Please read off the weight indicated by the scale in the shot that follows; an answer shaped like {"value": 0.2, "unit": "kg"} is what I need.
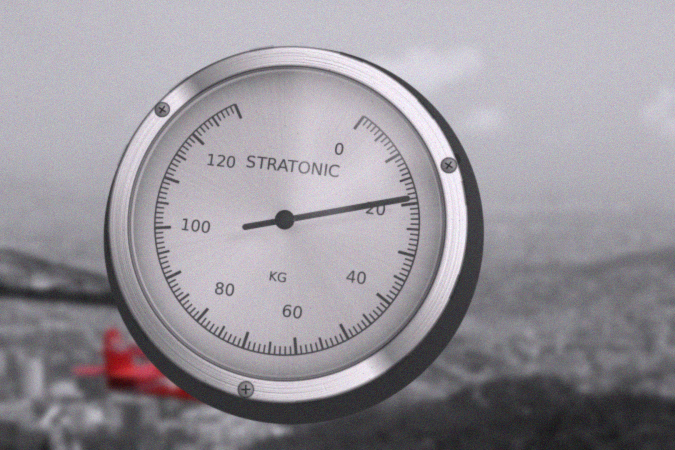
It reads {"value": 19, "unit": "kg"}
